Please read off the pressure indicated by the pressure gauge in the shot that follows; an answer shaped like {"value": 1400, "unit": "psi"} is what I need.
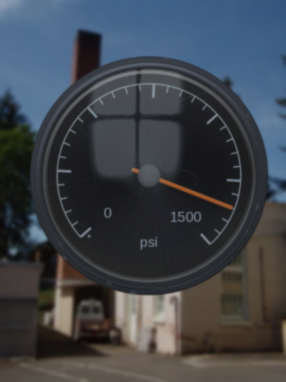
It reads {"value": 1350, "unit": "psi"}
